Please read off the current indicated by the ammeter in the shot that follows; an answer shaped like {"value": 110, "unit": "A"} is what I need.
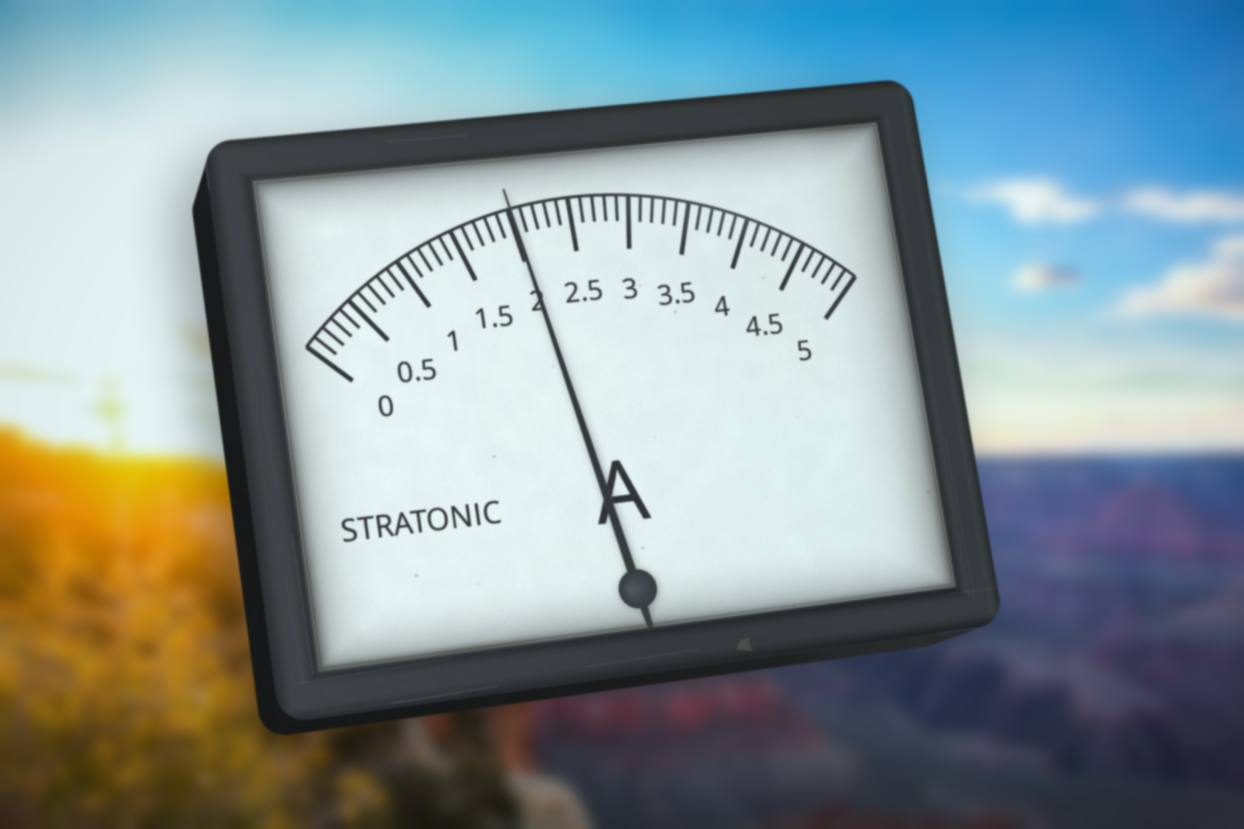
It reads {"value": 2, "unit": "A"}
